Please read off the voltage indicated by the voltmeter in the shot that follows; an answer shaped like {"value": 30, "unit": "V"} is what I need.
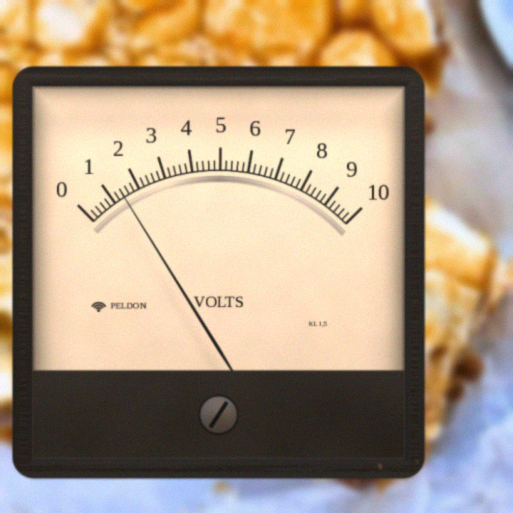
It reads {"value": 1.4, "unit": "V"}
